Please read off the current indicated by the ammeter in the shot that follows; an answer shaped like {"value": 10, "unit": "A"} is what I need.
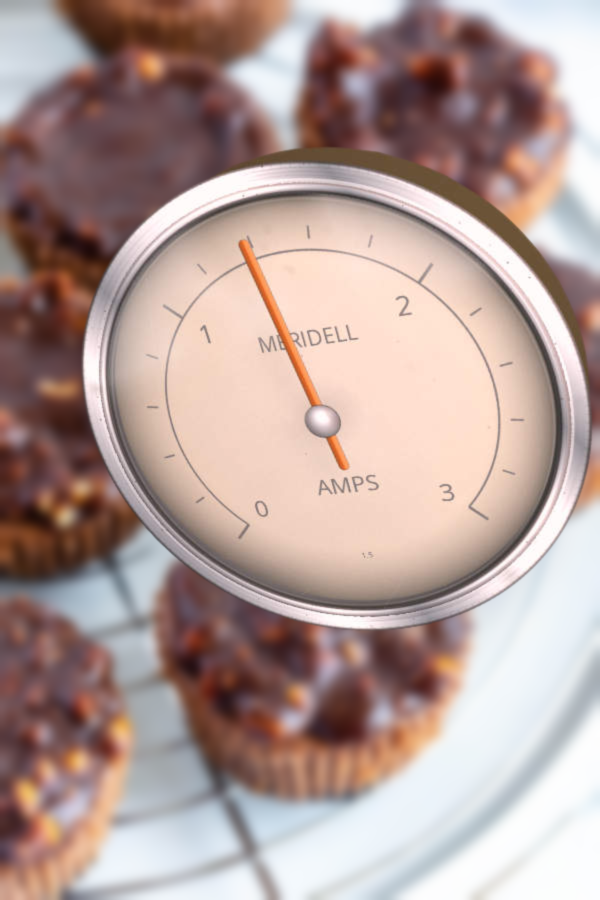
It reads {"value": 1.4, "unit": "A"}
